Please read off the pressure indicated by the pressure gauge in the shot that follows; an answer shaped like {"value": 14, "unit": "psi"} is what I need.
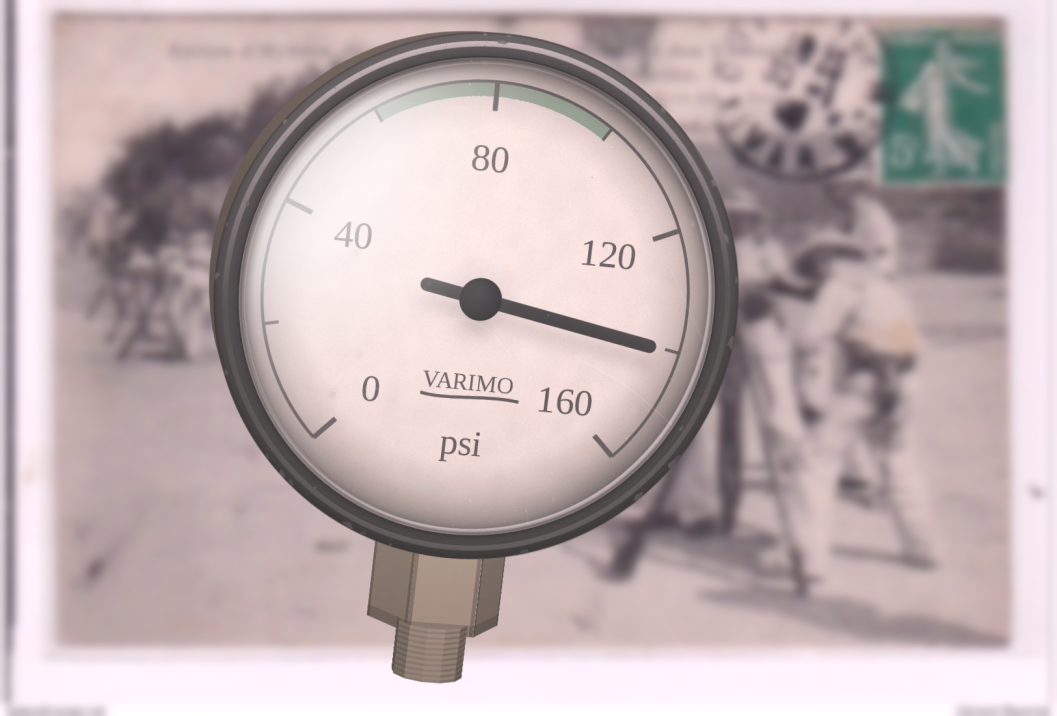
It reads {"value": 140, "unit": "psi"}
